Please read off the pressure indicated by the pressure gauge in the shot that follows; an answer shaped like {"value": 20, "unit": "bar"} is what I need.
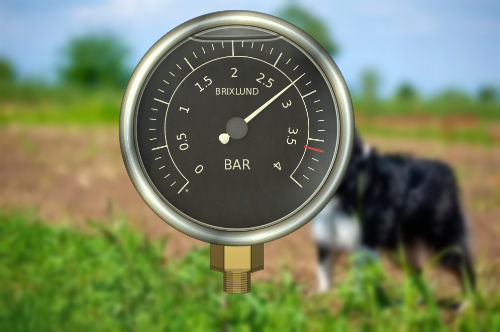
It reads {"value": 2.8, "unit": "bar"}
